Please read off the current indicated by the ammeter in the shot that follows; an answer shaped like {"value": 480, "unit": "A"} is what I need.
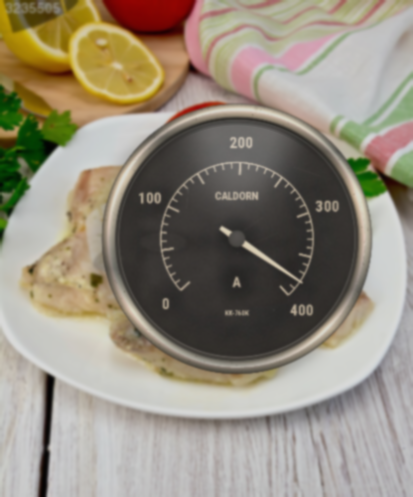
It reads {"value": 380, "unit": "A"}
